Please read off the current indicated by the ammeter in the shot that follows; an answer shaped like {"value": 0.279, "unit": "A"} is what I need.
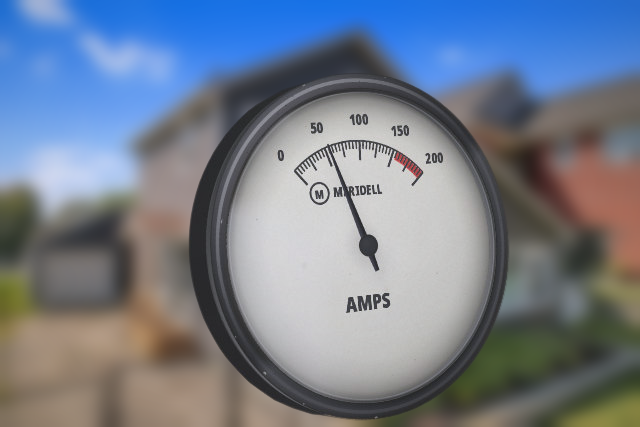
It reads {"value": 50, "unit": "A"}
